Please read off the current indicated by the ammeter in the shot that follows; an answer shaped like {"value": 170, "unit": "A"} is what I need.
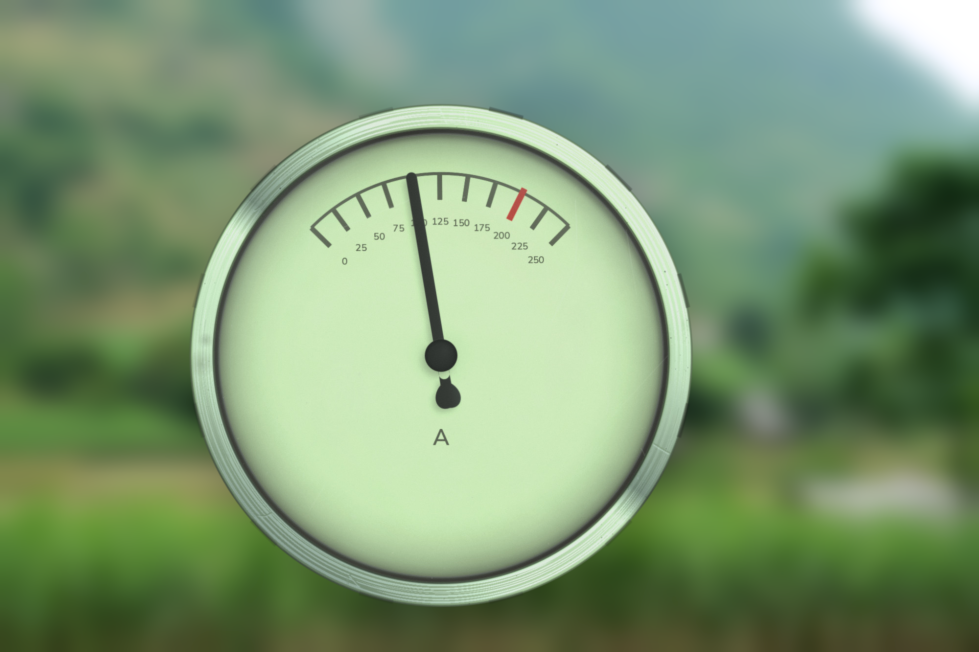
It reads {"value": 100, "unit": "A"}
